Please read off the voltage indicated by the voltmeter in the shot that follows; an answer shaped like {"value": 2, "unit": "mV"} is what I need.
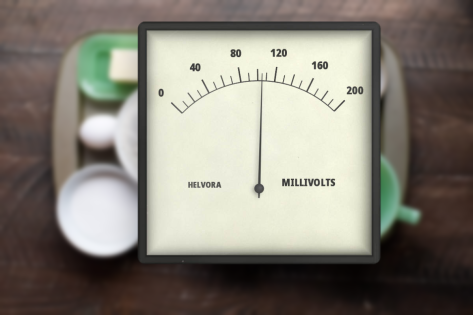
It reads {"value": 105, "unit": "mV"}
